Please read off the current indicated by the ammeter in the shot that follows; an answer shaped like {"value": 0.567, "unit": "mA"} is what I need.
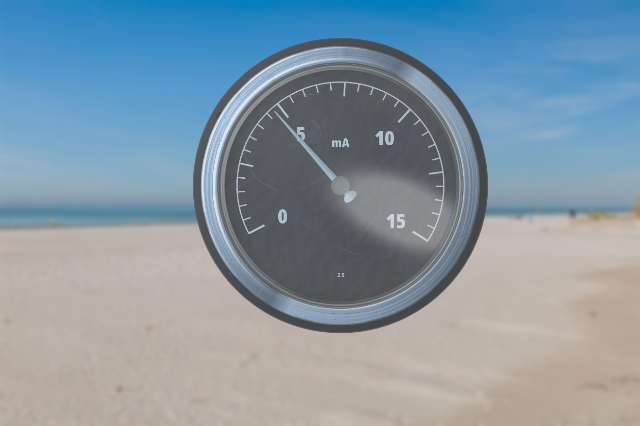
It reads {"value": 4.75, "unit": "mA"}
